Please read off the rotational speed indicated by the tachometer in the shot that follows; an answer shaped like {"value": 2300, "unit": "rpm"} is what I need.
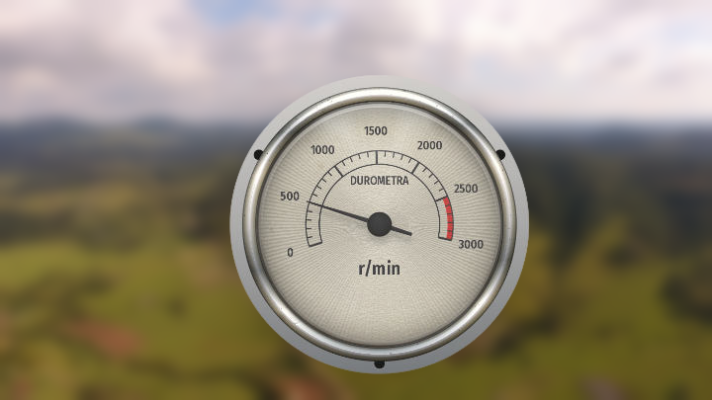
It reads {"value": 500, "unit": "rpm"}
